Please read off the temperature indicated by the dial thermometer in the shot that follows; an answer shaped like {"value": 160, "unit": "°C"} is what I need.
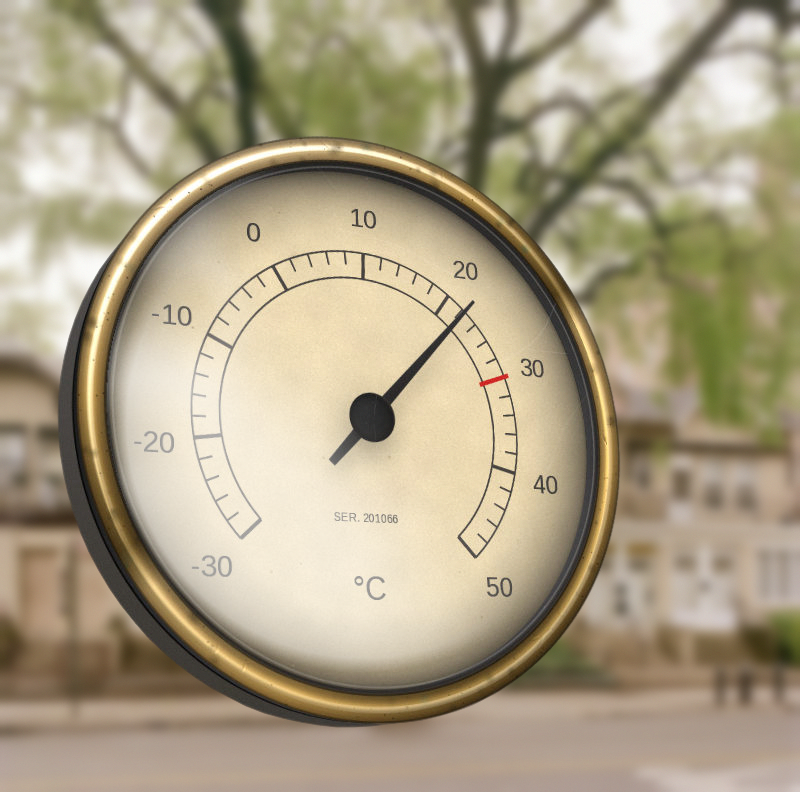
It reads {"value": 22, "unit": "°C"}
